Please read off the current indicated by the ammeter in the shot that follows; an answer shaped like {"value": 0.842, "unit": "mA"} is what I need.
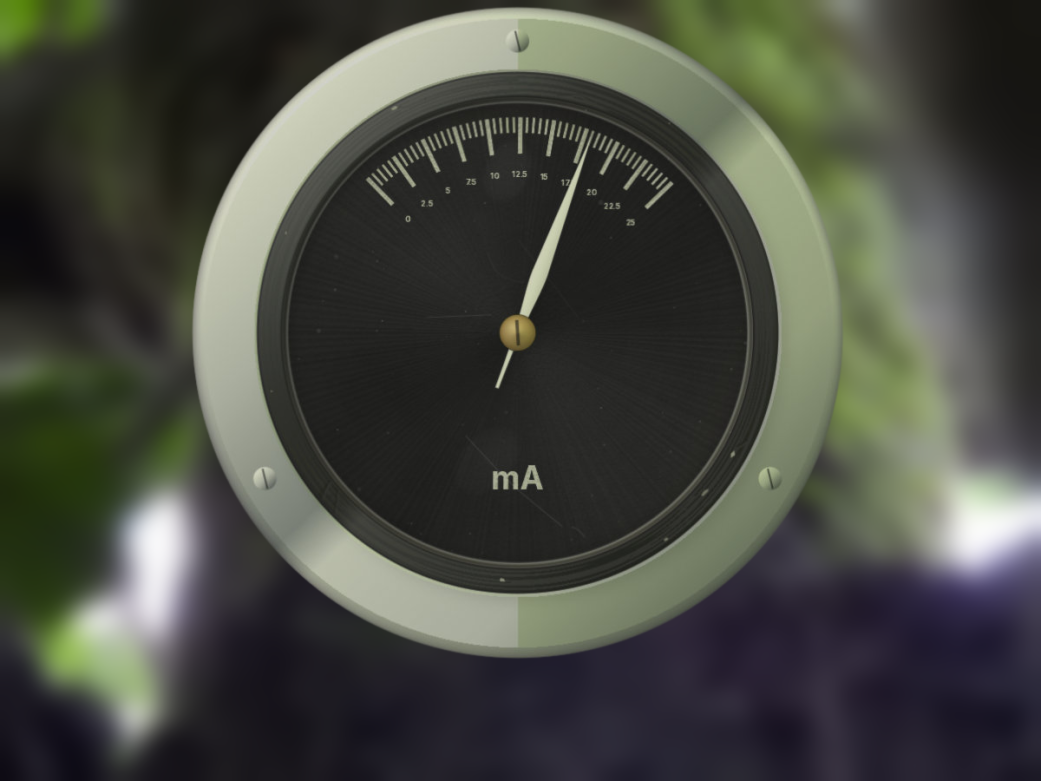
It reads {"value": 18, "unit": "mA"}
